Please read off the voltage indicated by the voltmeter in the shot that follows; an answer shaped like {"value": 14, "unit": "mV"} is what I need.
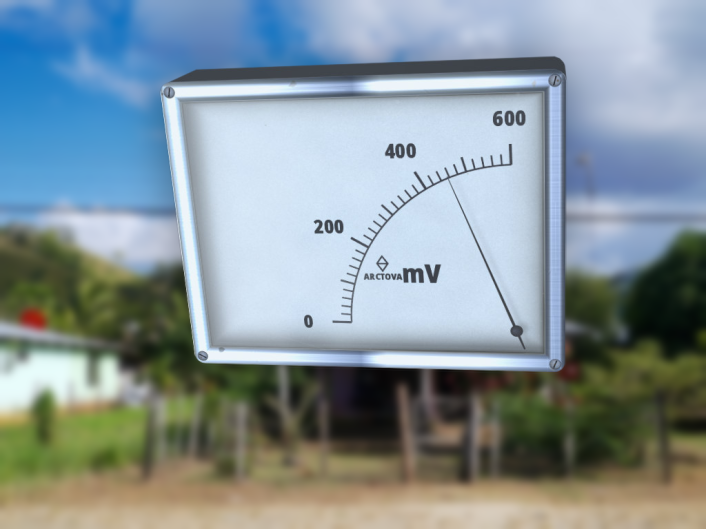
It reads {"value": 460, "unit": "mV"}
